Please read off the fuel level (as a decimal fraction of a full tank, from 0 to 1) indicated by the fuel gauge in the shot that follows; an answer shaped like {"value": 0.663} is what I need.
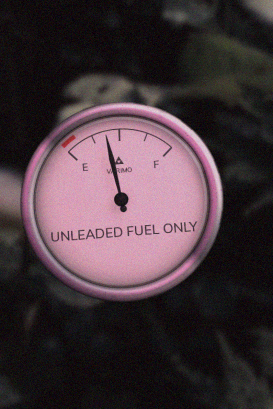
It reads {"value": 0.375}
